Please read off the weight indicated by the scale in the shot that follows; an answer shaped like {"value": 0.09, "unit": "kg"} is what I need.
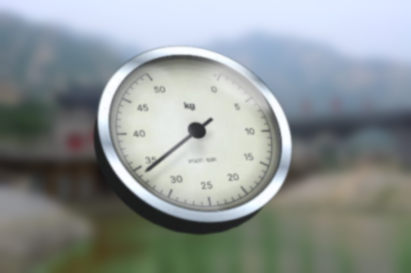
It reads {"value": 34, "unit": "kg"}
